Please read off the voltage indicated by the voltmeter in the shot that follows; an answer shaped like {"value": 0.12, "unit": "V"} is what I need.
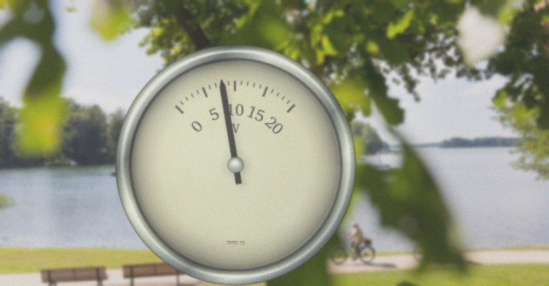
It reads {"value": 8, "unit": "V"}
